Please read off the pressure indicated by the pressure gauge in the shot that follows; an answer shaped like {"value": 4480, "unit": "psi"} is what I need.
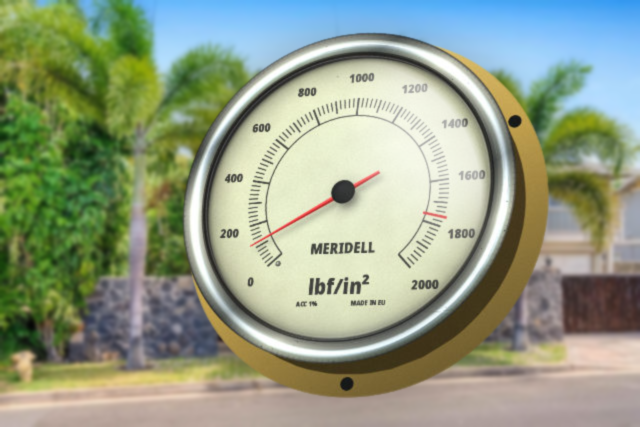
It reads {"value": 100, "unit": "psi"}
